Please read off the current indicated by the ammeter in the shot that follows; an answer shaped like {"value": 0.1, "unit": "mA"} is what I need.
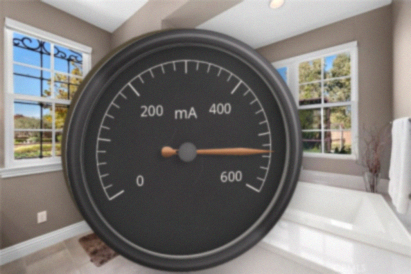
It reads {"value": 530, "unit": "mA"}
